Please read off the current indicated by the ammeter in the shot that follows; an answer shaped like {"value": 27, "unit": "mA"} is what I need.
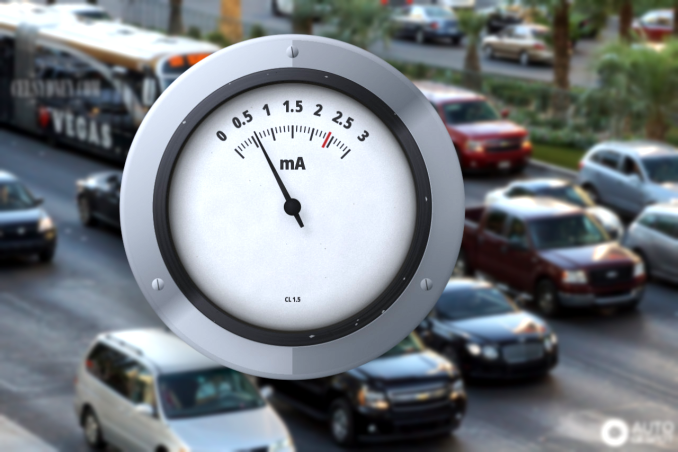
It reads {"value": 0.6, "unit": "mA"}
